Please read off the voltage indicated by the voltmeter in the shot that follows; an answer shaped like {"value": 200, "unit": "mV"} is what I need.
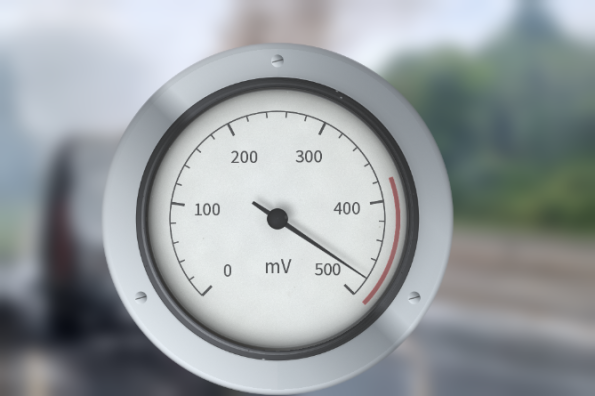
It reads {"value": 480, "unit": "mV"}
